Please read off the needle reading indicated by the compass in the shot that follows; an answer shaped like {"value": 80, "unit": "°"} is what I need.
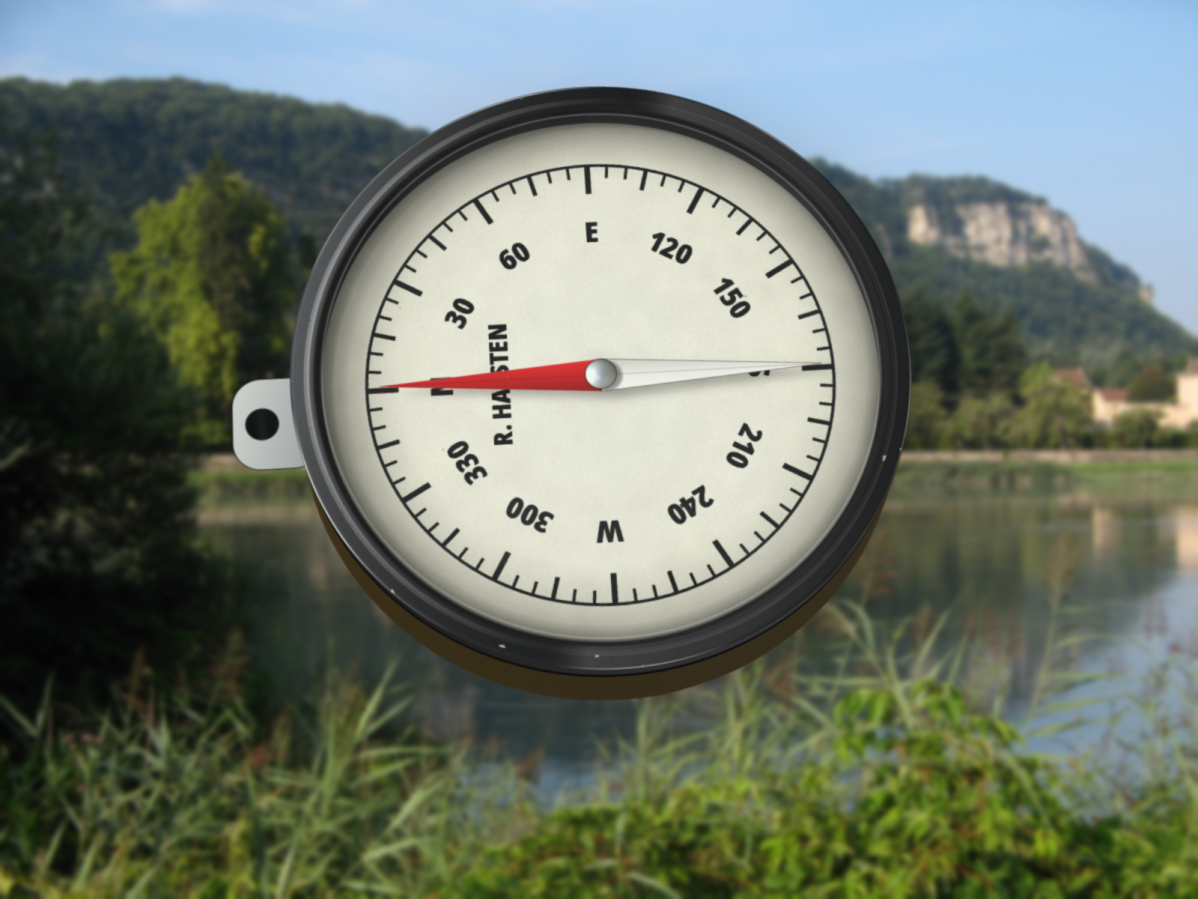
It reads {"value": 0, "unit": "°"}
